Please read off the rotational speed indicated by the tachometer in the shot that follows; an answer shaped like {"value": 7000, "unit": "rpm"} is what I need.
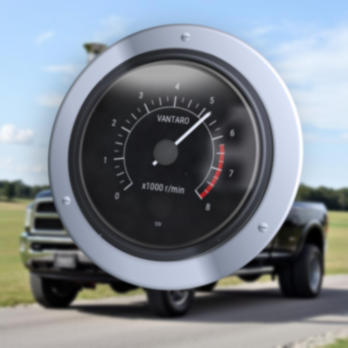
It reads {"value": 5250, "unit": "rpm"}
